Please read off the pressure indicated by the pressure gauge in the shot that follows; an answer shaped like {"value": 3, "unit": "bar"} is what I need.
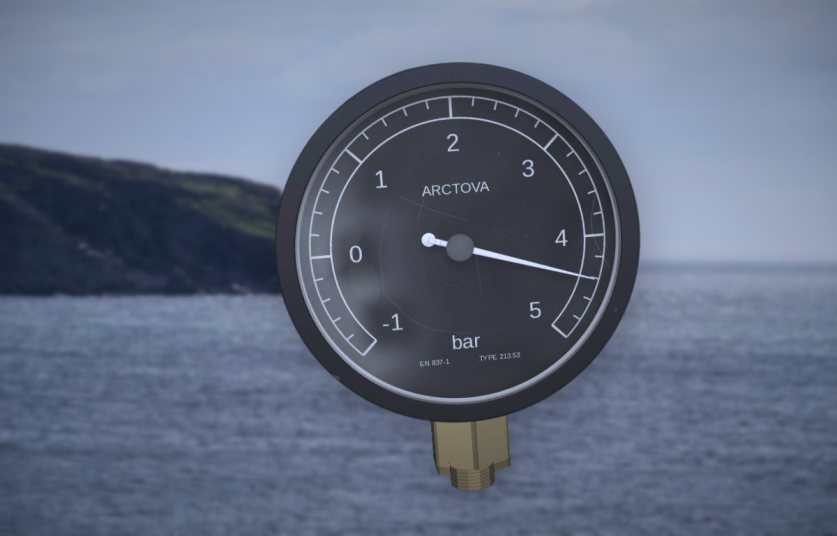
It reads {"value": 4.4, "unit": "bar"}
